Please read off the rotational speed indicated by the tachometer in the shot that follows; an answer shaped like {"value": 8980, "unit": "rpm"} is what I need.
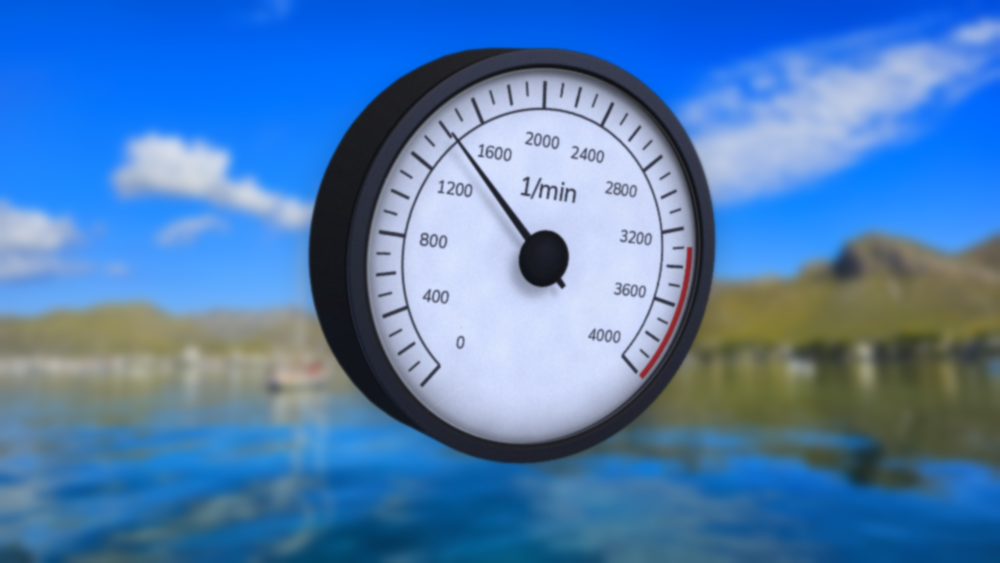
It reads {"value": 1400, "unit": "rpm"}
